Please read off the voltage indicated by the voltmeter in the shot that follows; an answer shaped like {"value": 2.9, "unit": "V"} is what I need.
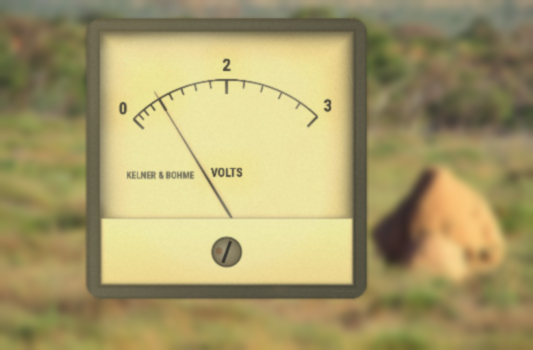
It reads {"value": 1, "unit": "V"}
